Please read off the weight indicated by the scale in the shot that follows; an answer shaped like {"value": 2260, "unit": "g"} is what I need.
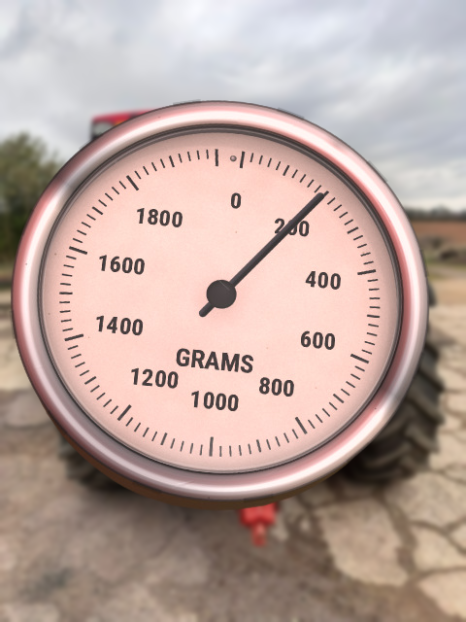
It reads {"value": 200, "unit": "g"}
